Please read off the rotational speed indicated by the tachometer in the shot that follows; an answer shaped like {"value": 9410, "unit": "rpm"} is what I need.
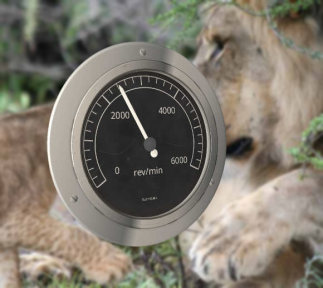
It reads {"value": 2400, "unit": "rpm"}
